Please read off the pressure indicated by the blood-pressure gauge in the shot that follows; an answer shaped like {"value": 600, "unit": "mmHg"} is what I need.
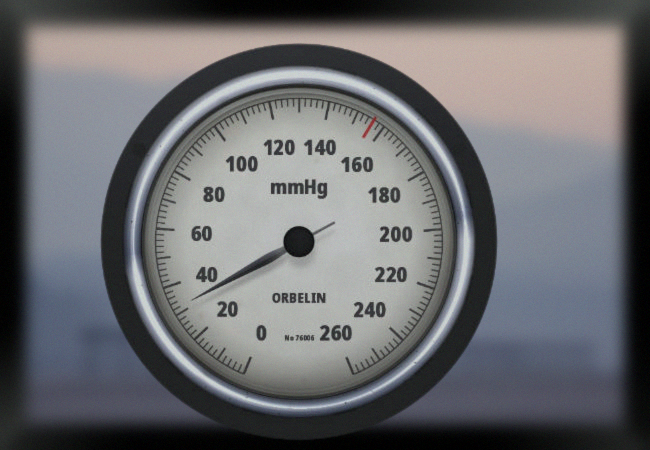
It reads {"value": 32, "unit": "mmHg"}
